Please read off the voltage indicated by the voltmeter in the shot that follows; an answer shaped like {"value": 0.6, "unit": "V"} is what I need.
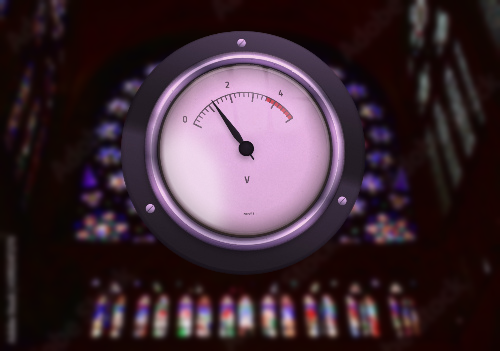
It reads {"value": 1.2, "unit": "V"}
